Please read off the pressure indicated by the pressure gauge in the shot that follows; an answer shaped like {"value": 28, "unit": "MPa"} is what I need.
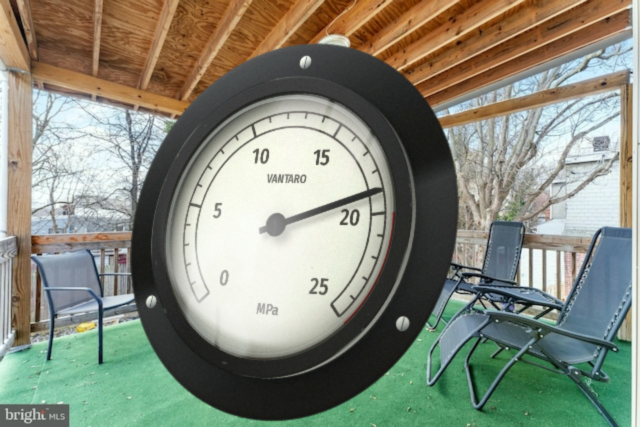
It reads {"value": 19, "unit": "MPa"}
